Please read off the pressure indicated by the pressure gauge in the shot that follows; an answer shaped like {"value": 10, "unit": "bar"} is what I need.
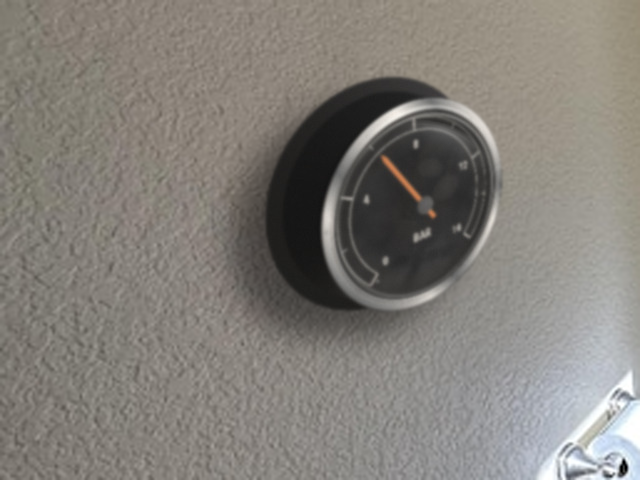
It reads {"value": 6, "unit": "bar"}
